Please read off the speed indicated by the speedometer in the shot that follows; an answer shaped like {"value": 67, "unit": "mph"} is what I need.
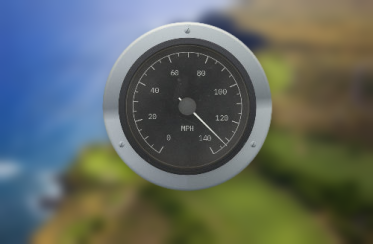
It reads {"value": 132.5, "unit": "mph"}
